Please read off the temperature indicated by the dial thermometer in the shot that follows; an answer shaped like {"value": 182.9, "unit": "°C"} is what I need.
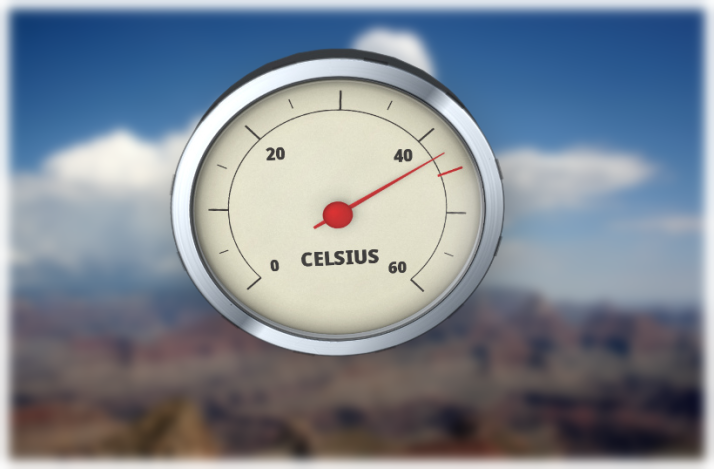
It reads {"value": 42.5, "unit": "°C"}
